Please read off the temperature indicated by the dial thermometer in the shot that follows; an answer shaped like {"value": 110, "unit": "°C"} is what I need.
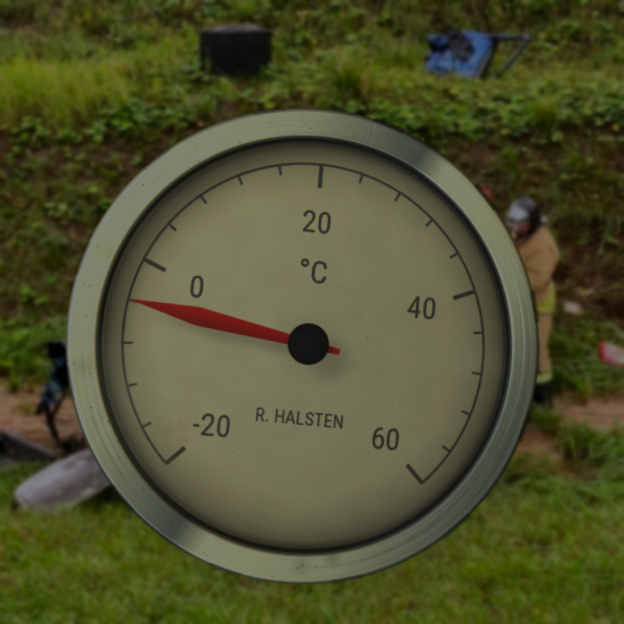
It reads {"value": -4, "unit": "°C"}
